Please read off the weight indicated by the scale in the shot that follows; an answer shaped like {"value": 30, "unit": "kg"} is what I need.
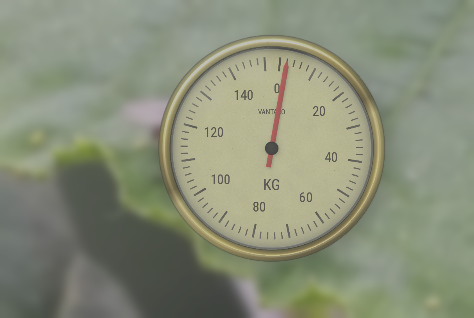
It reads {"value": 2, "unit": "kg"}
